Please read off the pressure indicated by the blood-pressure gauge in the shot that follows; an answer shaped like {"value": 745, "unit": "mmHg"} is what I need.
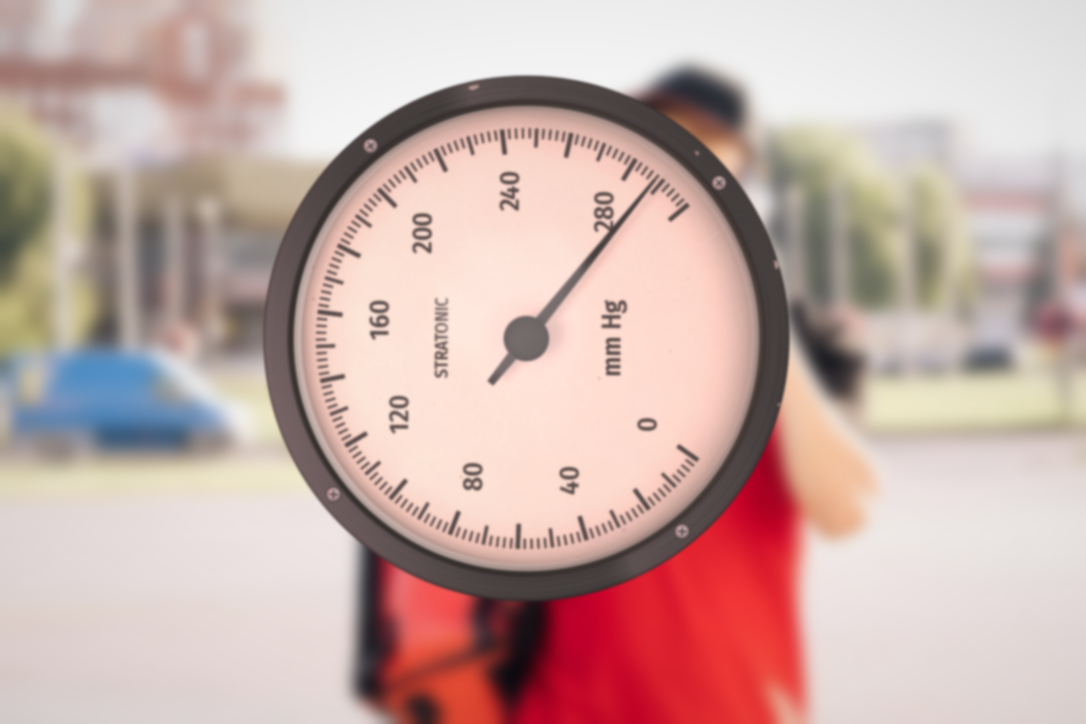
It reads {"value": 288, "unit": "mmHg"}
